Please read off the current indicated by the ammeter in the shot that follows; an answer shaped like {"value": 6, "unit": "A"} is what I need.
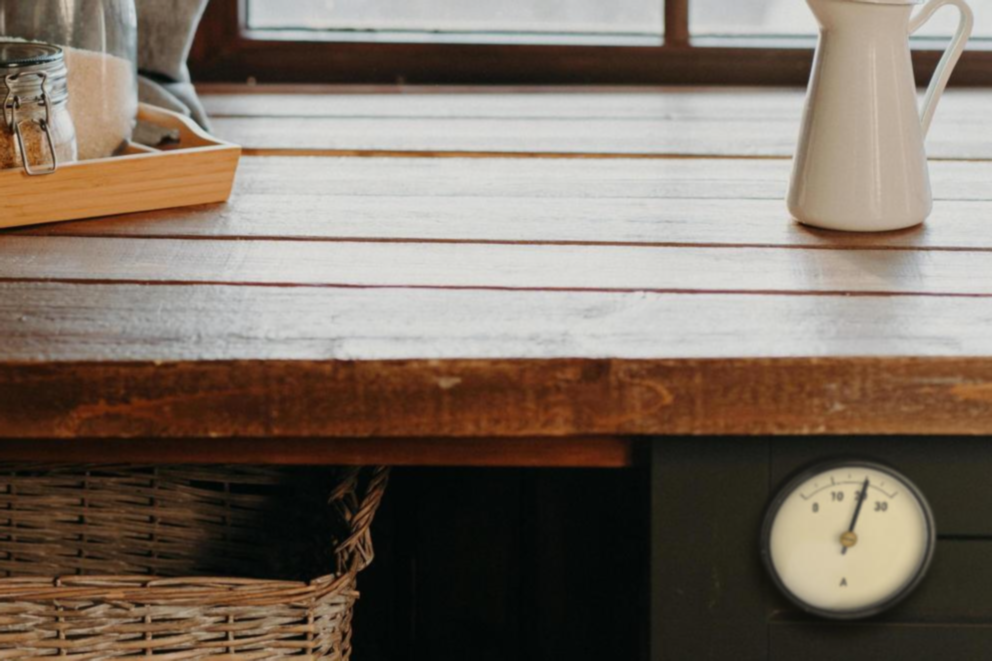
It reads {"value": 20, "unit": "A"}
